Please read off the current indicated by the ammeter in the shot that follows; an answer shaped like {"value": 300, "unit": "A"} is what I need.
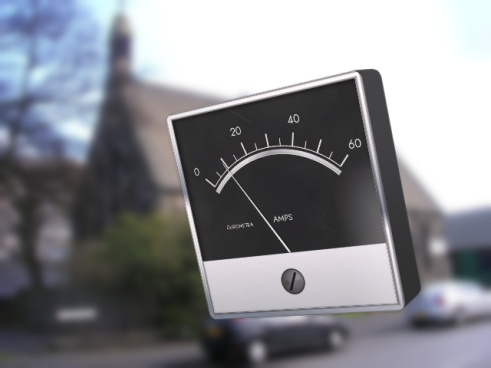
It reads {"value": 10, "unit": "A"}
